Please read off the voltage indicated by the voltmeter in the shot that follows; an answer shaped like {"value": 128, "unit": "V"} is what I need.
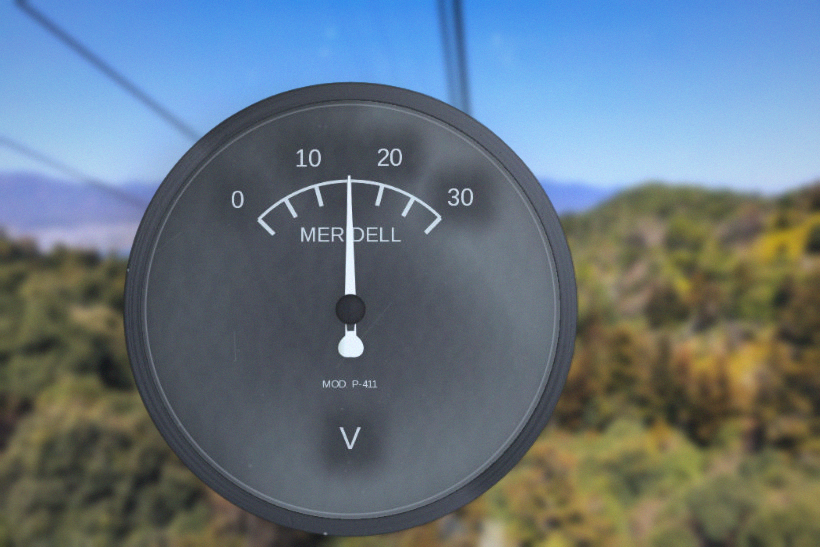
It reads {"value": 15, "unit": "V"}
